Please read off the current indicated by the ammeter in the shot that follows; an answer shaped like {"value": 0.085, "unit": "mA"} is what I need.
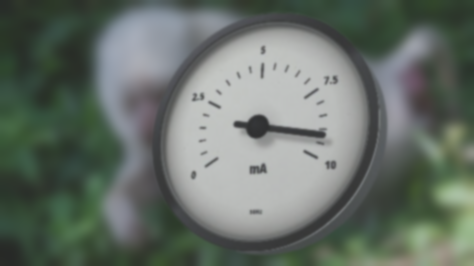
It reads {"value": 9.25, "unit": "mA"}
